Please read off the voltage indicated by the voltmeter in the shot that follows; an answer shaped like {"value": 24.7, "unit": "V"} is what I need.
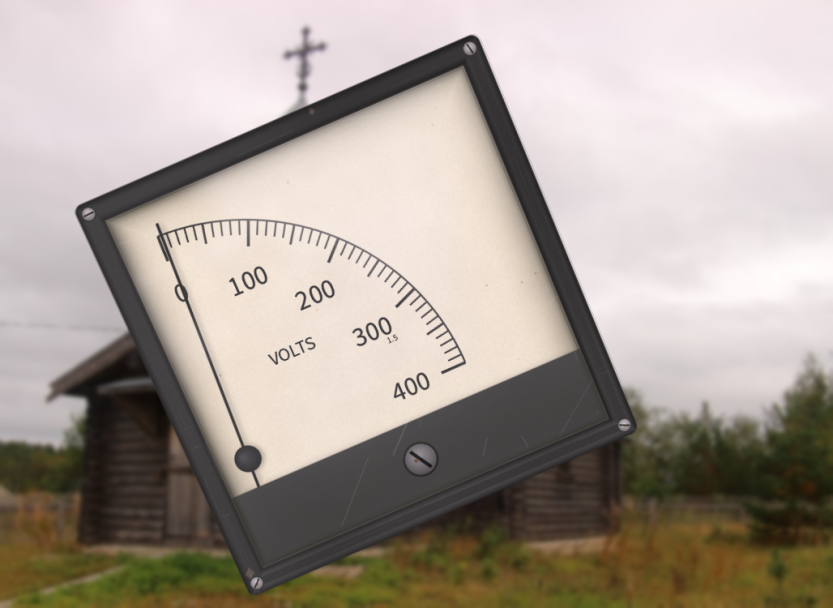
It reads {"value": 5, "unit": "V"}
